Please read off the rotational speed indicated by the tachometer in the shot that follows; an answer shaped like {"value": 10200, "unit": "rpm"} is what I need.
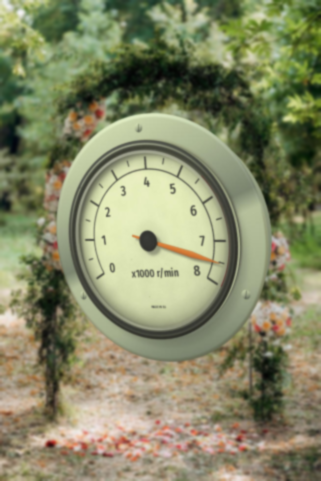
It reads {"value": 7500, "unit": "rpm"}
